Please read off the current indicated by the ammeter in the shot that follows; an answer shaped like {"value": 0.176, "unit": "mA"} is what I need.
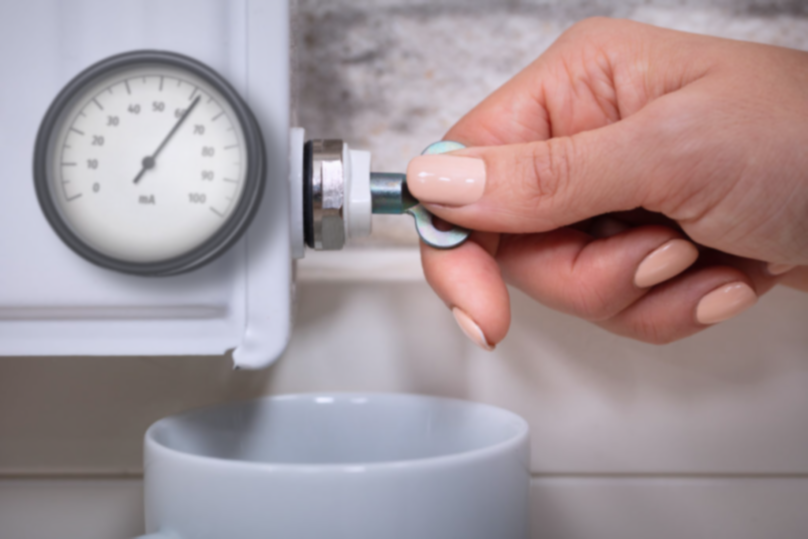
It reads {"value": 62.5, "unit": "mA"}
